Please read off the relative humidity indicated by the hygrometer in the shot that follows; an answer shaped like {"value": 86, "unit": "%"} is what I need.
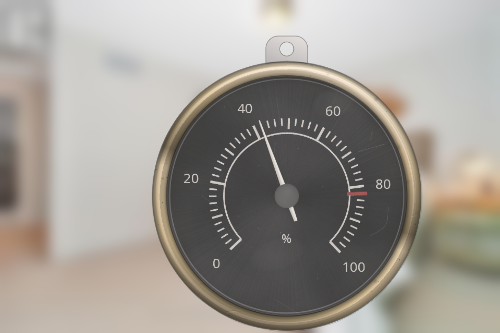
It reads {"value": 42, "unit": "%"}
